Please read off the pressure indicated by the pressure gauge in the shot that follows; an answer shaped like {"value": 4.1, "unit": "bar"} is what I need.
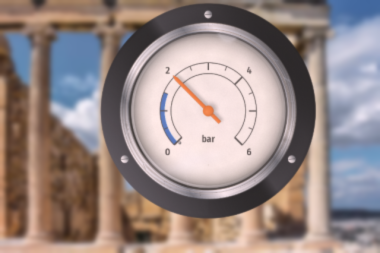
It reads {"value": 2, "unit": "bar"}
